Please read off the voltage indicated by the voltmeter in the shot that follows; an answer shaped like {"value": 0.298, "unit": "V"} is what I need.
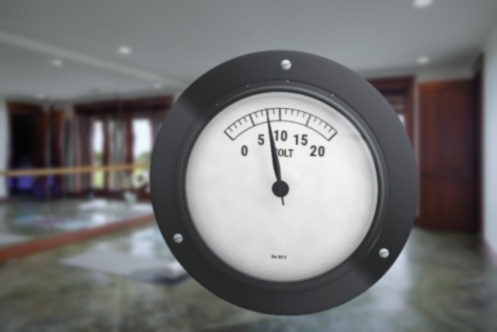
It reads {"value": 8, "unit": "V"}
